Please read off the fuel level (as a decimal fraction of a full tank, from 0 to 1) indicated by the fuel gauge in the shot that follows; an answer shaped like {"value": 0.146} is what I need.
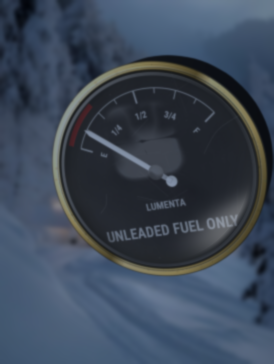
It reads {"value": 0.125}
